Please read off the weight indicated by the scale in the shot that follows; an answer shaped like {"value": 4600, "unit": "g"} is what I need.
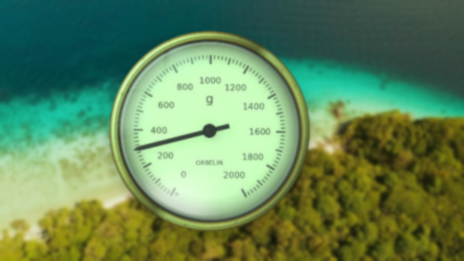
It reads {"value": 300, "unit": "g"}
